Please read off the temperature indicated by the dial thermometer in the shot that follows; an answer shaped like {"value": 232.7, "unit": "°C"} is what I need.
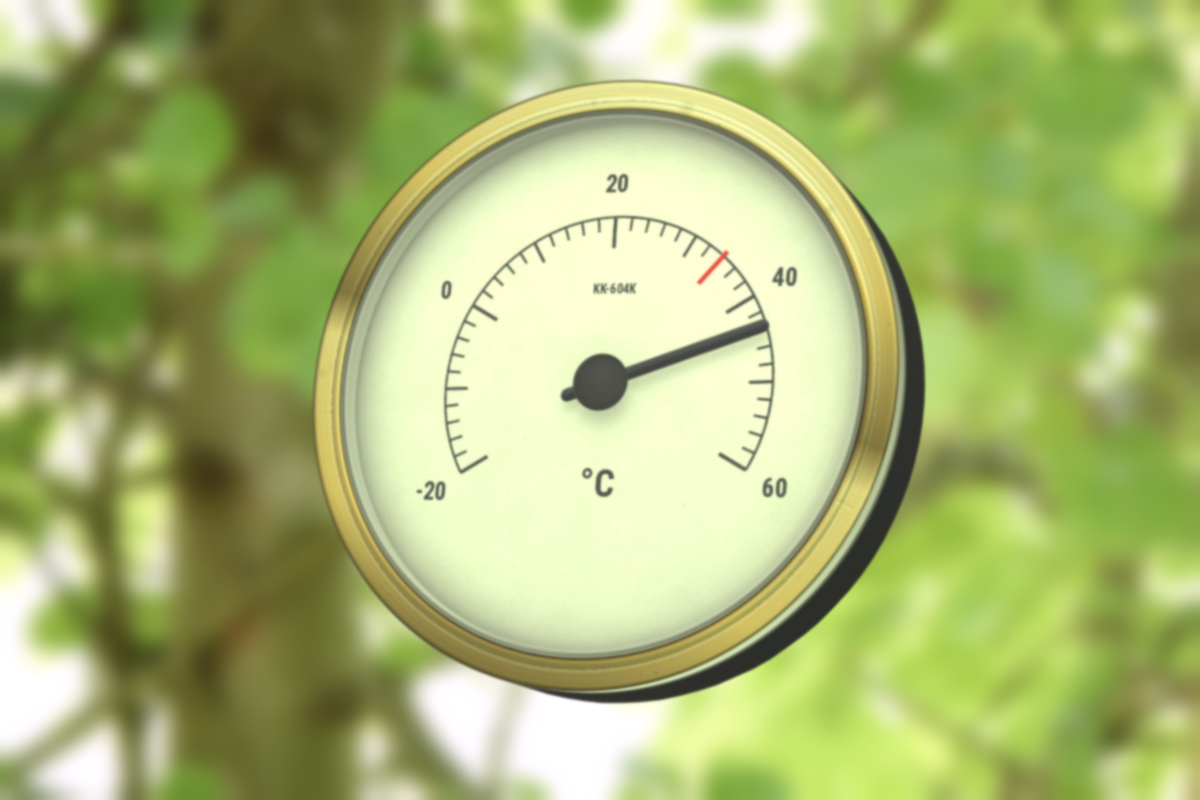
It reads {"value": 44, "unit": "°C"}
